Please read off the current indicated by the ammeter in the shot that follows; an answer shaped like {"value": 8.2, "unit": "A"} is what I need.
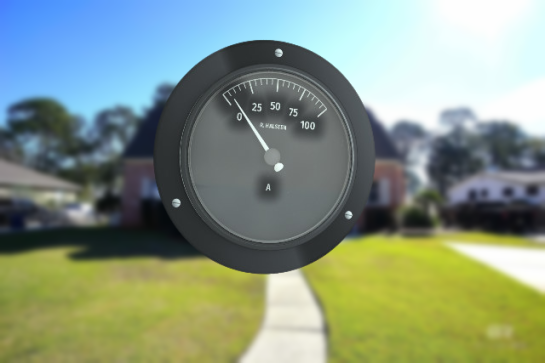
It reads {"value": 5, "unit": "A"}
